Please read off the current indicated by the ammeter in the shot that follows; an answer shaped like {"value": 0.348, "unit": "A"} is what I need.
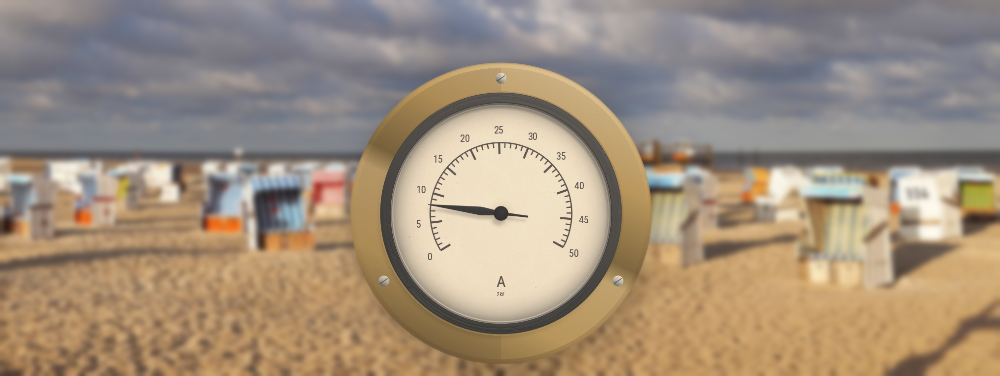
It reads {"value": 8, "unit": "A"}
